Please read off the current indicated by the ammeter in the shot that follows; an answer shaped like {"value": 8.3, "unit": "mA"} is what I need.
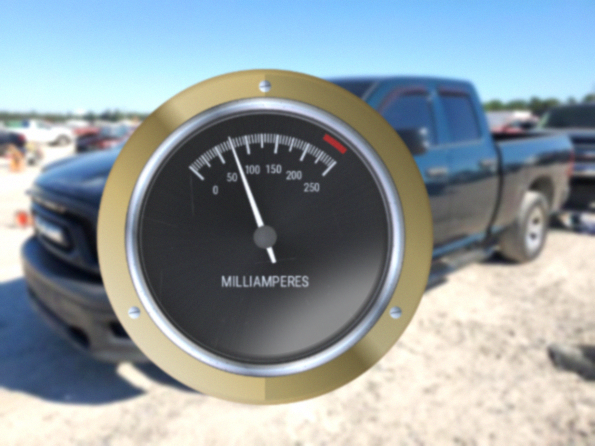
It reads {"value": 75, "unit": "mA"}
